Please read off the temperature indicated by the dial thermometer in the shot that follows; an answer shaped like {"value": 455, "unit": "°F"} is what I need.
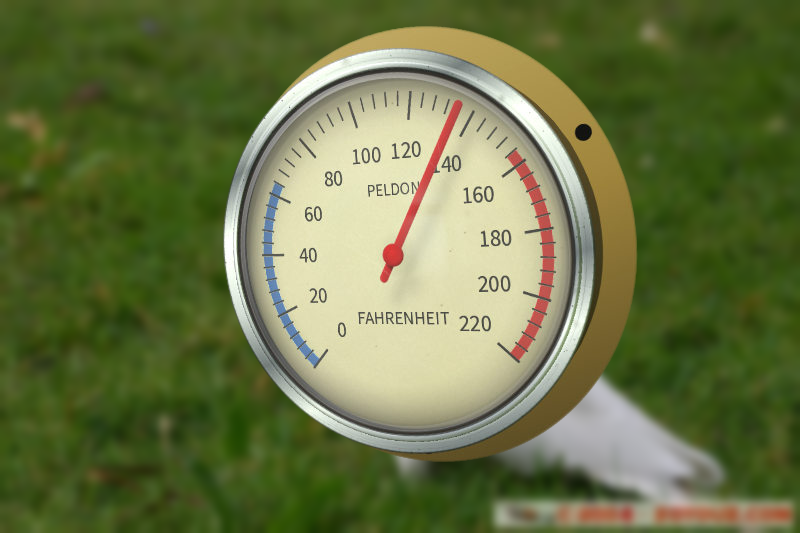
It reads {"value": 136, "unit": "°F"}
